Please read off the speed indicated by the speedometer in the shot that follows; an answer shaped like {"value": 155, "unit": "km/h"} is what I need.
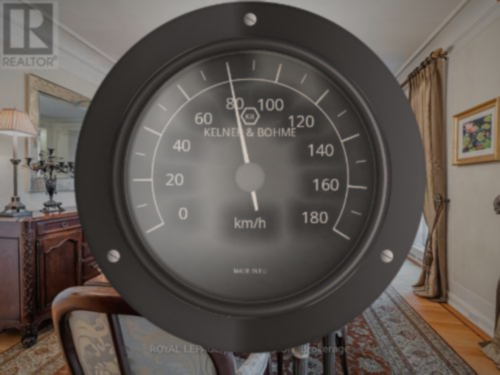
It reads {"value": 80, "unit": "km/h"}
